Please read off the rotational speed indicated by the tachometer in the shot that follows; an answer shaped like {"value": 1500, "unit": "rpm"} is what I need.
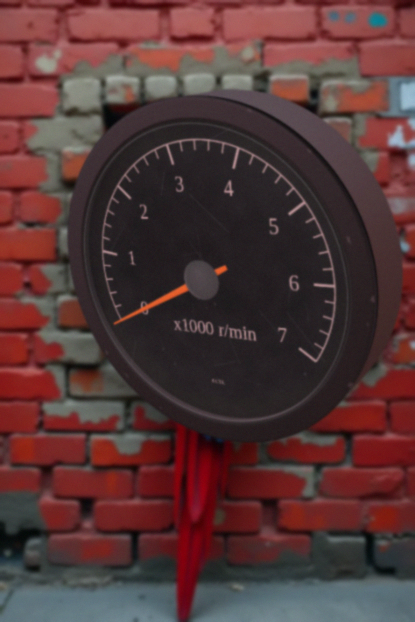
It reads {"value": 0, "unit": "rpm"}
